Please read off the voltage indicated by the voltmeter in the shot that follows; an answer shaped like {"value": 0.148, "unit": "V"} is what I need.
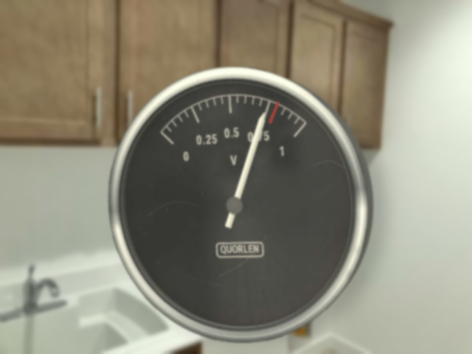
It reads {"value": 0.75, "unit": "V"}
